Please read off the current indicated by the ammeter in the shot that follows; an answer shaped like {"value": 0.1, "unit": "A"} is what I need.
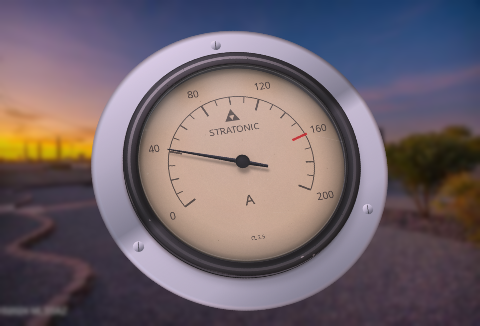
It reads {"value": 40, "unit": "A"}
